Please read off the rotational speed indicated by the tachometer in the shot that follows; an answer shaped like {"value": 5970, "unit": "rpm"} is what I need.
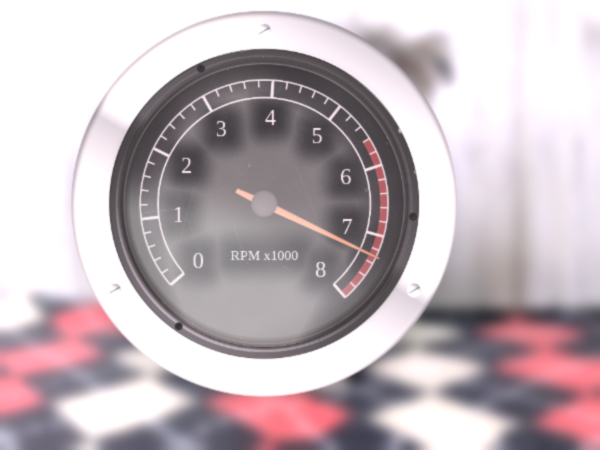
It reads {"value": 7300, "unit": "rpm"}
